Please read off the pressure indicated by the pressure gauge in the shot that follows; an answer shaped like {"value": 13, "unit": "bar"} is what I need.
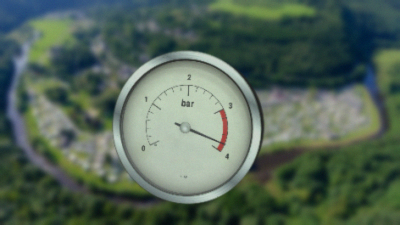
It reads {"value": 3.8, "unit": "bar"}
